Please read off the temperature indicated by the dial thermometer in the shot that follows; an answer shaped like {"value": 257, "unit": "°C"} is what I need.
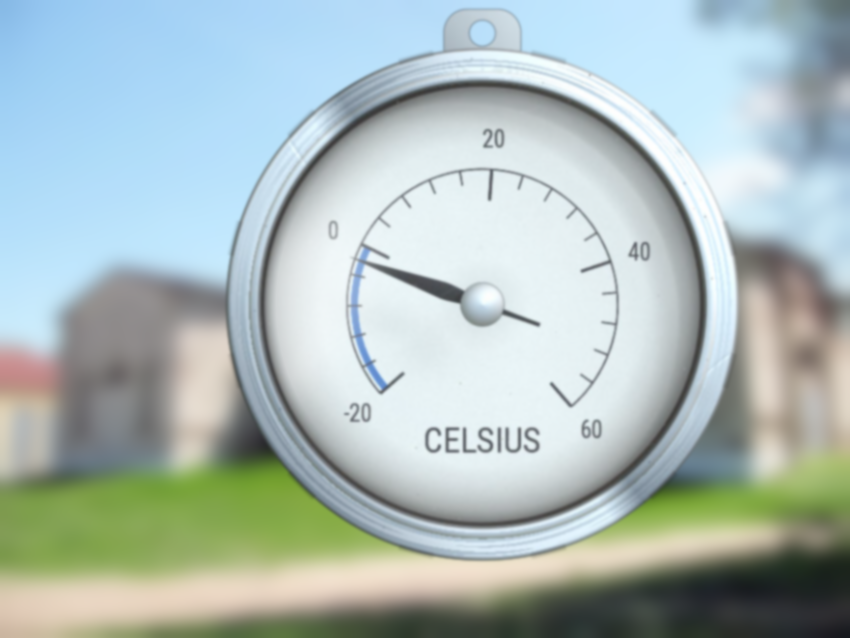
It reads {"value": -2, "unit": "°C"}
